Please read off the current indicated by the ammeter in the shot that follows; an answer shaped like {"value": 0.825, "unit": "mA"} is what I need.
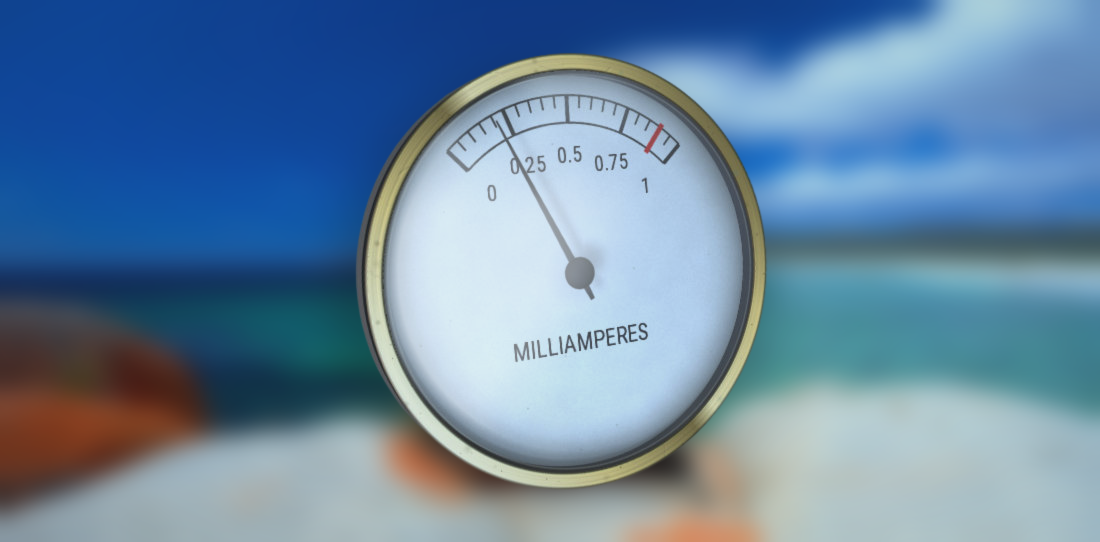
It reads {"value": 0.2, "unit": "mA"}
